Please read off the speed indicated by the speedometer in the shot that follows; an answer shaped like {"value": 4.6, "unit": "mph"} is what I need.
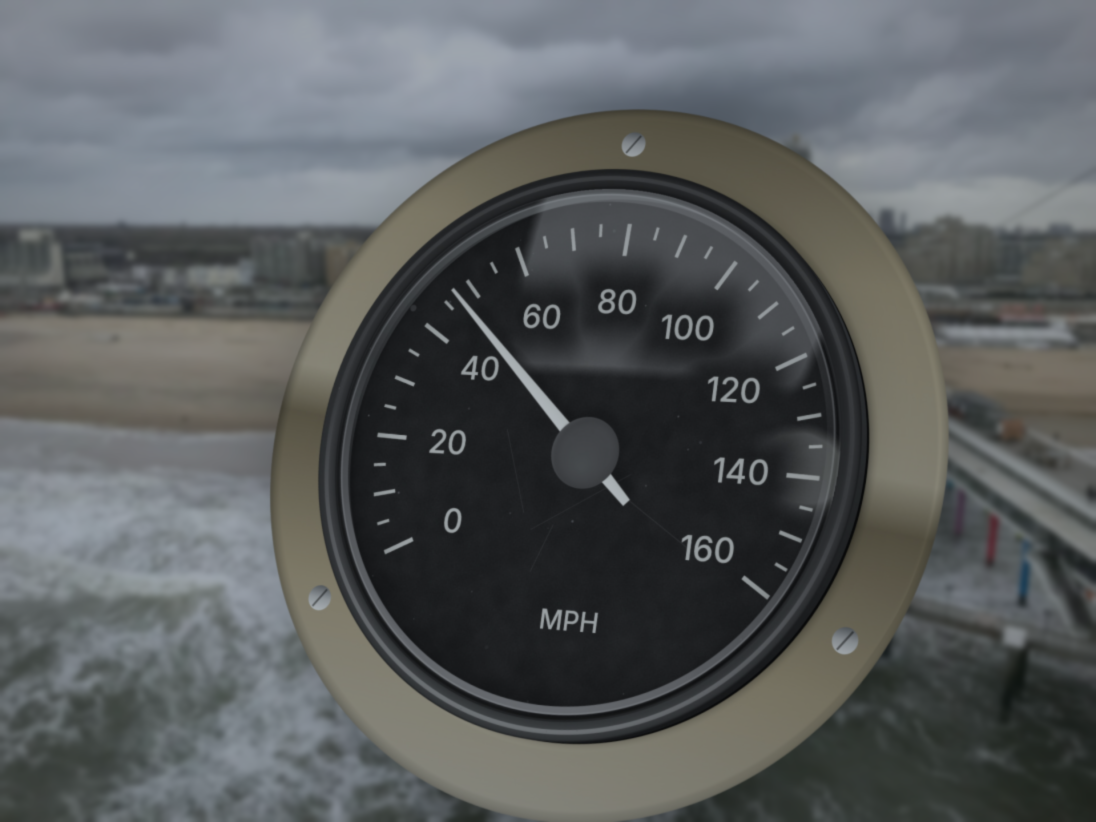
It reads {"value": 47.5, "unit": "mph"}
